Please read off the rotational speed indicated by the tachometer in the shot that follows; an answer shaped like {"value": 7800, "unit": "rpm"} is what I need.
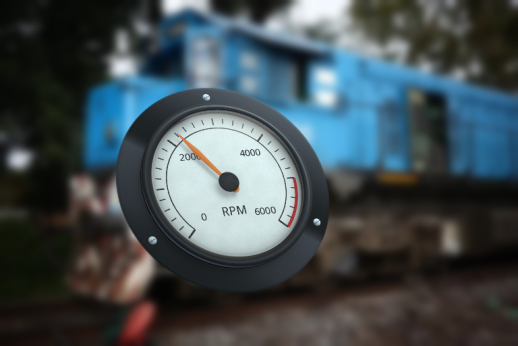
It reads {"value": 2200, "unit": "rpm"}
